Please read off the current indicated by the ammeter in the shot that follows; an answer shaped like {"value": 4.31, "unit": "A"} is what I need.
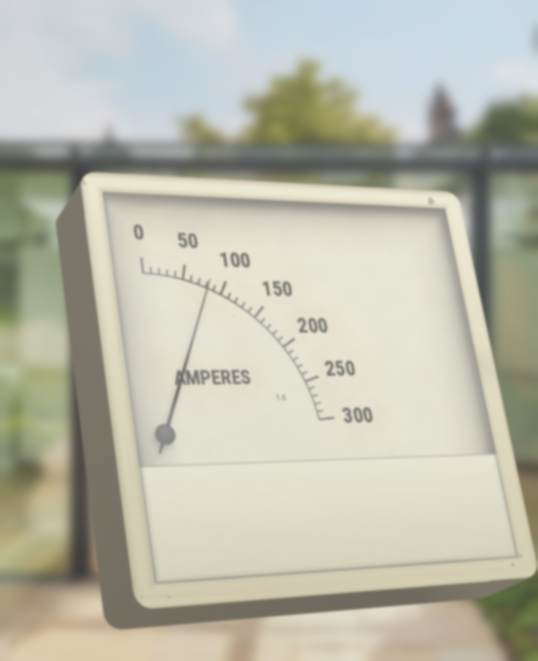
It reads {"value": 80, "unit": "A"}
